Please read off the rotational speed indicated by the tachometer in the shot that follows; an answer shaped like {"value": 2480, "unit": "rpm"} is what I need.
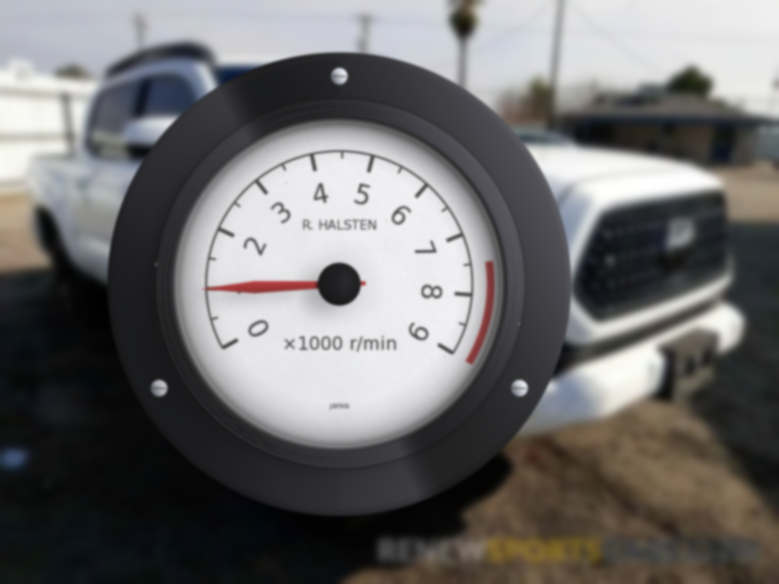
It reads {"value": 1000, "unit": "rpm"}
